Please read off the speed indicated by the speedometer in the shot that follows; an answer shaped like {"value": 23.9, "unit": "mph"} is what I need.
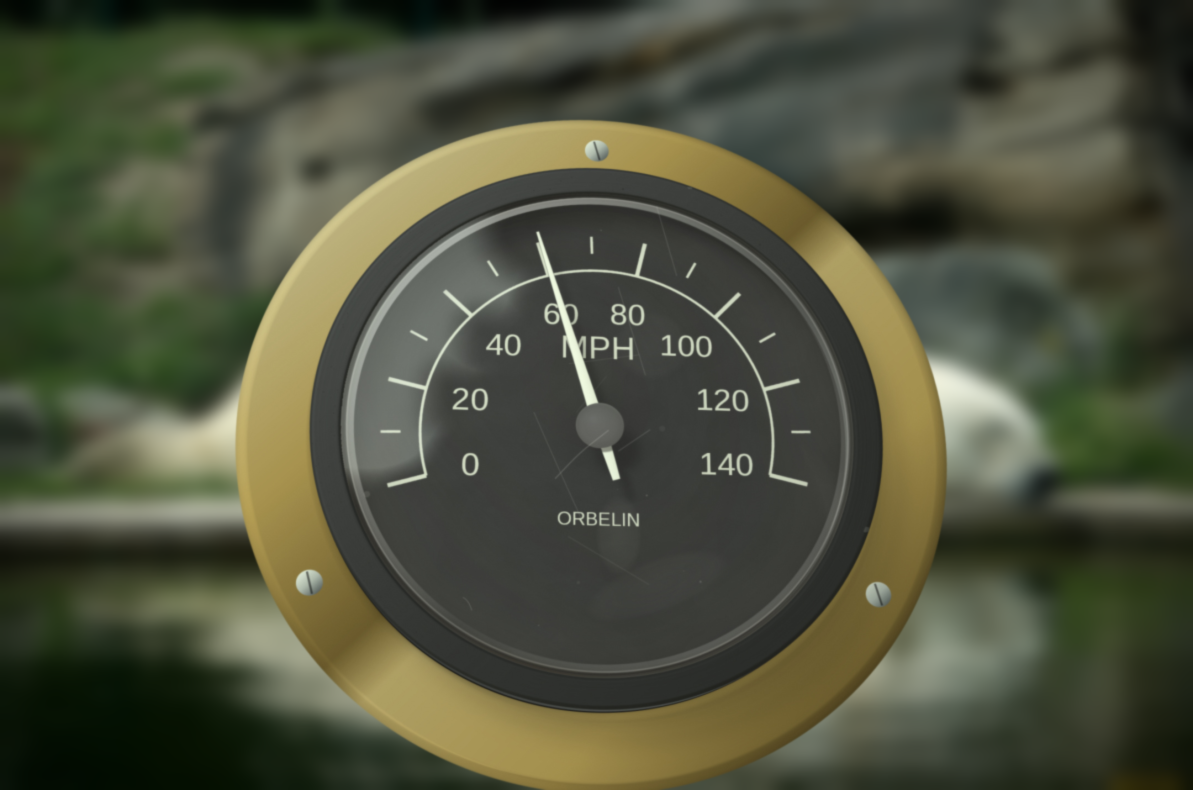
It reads {"value": 60, "unit": "mph"}
